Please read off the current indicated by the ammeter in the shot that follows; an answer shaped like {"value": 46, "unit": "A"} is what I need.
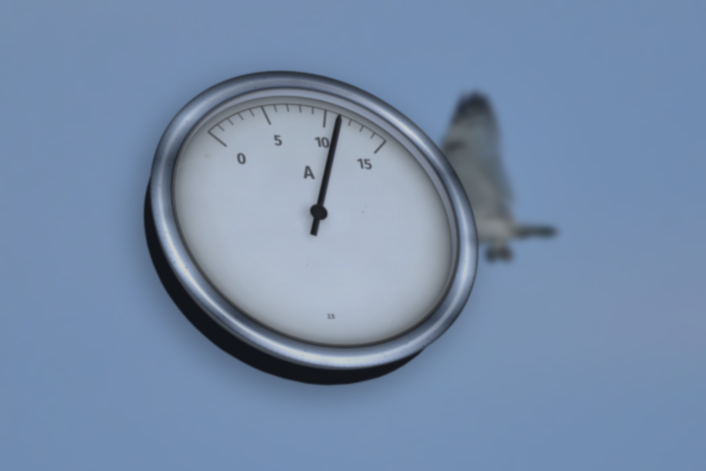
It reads {"value": 11, "unit": "A"}
